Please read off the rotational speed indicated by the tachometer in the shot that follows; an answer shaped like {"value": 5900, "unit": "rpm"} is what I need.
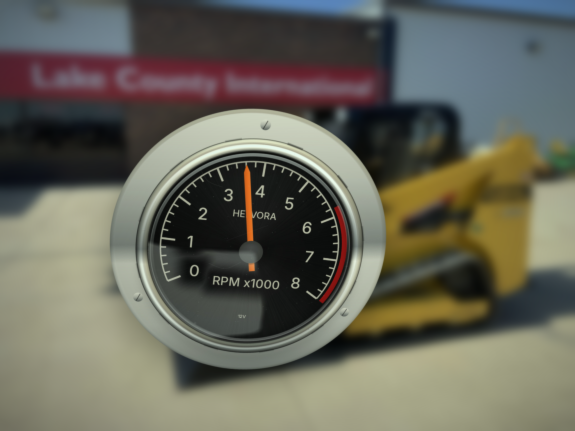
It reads {"value": 3600, "unit": "rpm"}
